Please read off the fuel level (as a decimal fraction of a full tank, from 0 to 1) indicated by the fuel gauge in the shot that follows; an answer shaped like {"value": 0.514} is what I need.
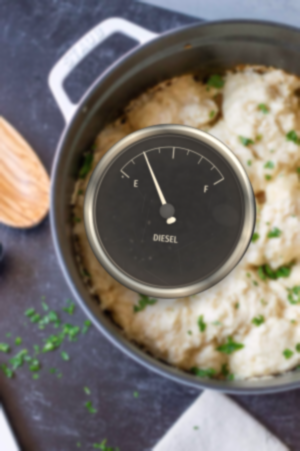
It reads {"value": 0.25}
